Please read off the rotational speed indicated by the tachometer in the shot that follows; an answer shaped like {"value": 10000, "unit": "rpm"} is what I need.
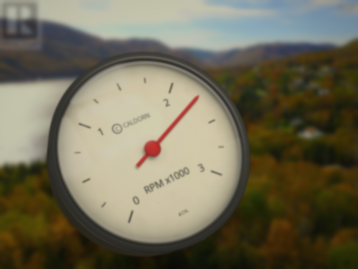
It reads {"value": 2250, "unit": "rpm"}
